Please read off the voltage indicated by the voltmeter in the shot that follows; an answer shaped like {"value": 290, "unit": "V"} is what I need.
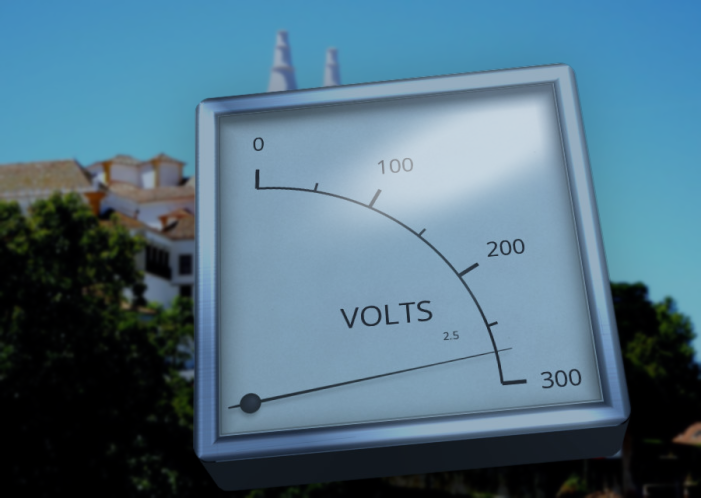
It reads {"value": 275, "unit": "V"}
